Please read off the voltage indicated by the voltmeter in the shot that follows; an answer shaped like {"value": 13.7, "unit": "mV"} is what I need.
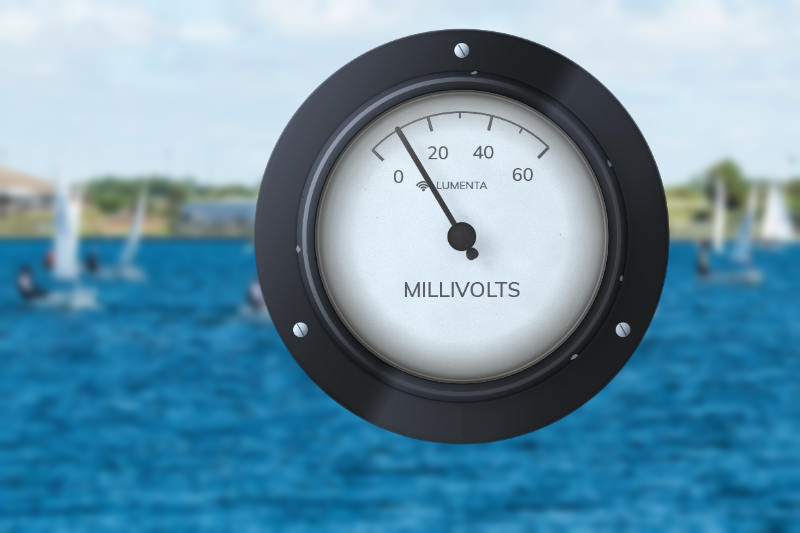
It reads {"value": 10, "unit": "mV"}
